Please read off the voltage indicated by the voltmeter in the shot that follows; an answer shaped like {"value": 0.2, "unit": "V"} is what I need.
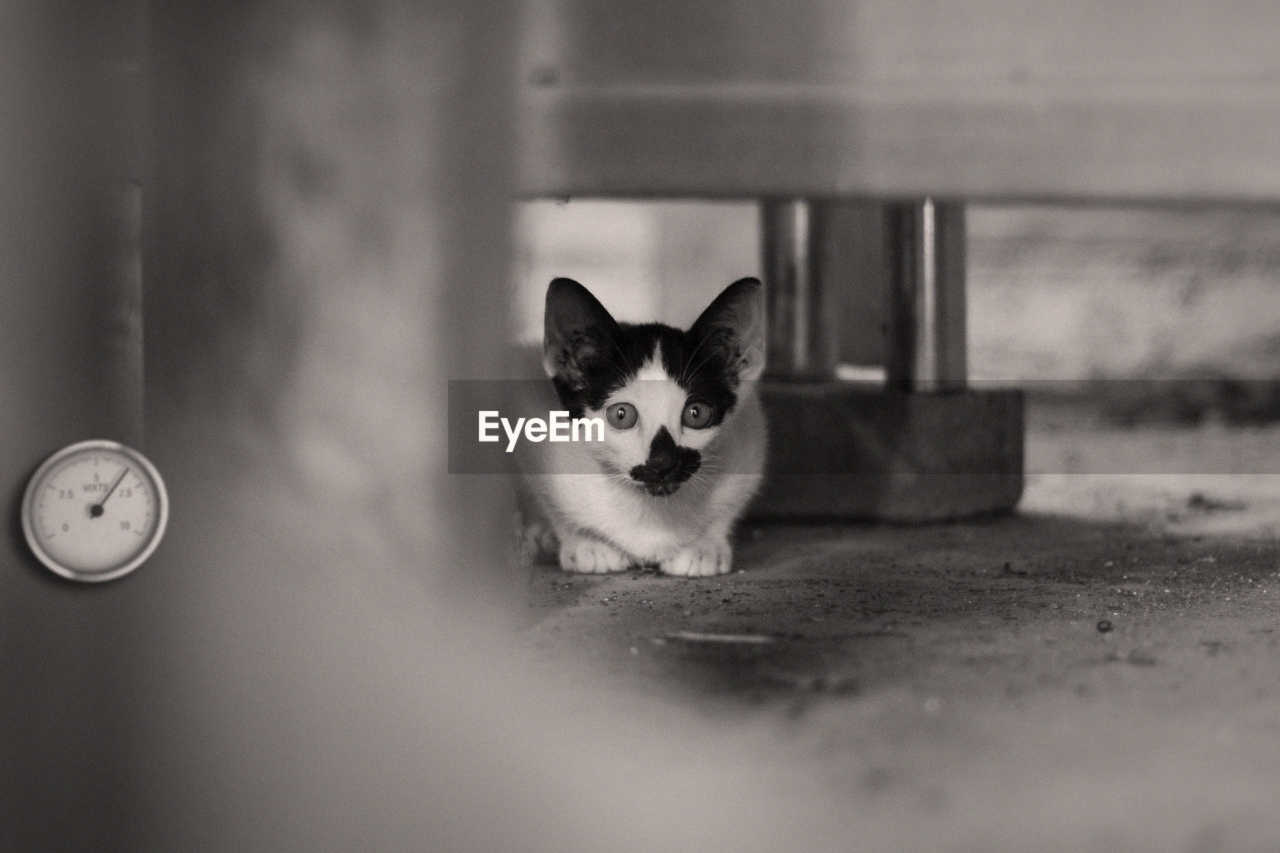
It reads {"value": 6.5, "unit": "V"}
